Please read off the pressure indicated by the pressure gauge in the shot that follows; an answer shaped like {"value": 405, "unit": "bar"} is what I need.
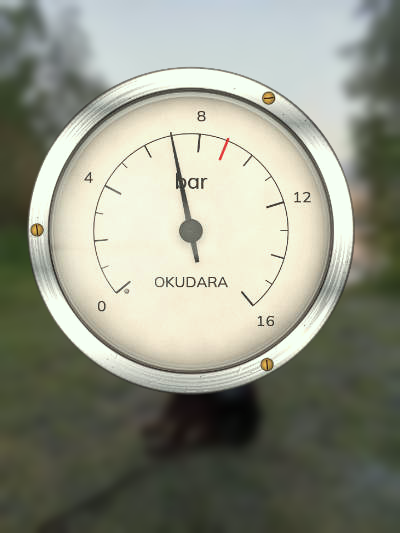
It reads {"value": 7, "unit": "bar"}
